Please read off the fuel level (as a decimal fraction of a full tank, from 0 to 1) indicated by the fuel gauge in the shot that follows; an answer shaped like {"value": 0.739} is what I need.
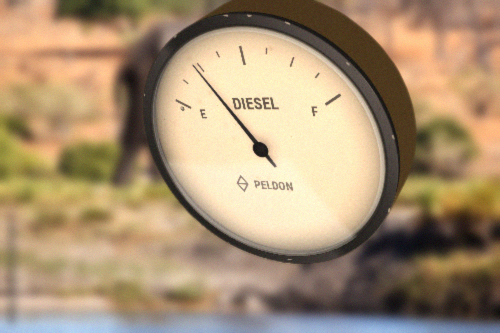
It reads {"value": 0.25}
